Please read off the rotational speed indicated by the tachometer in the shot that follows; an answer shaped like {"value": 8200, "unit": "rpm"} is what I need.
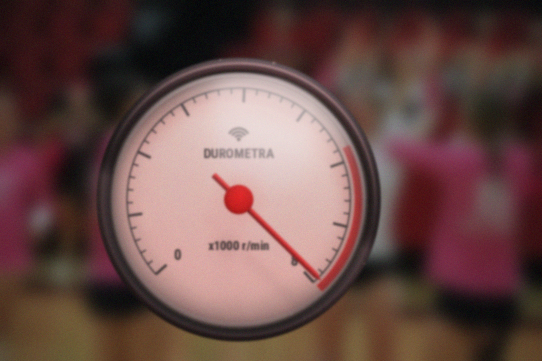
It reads {"value": 7900, "unit": "rpm"}
